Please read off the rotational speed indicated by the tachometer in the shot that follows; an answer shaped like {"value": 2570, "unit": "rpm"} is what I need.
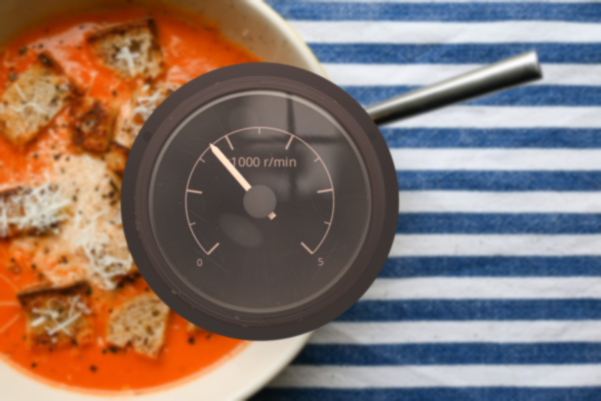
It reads {"value": 1750, "unit": "rpm"}
